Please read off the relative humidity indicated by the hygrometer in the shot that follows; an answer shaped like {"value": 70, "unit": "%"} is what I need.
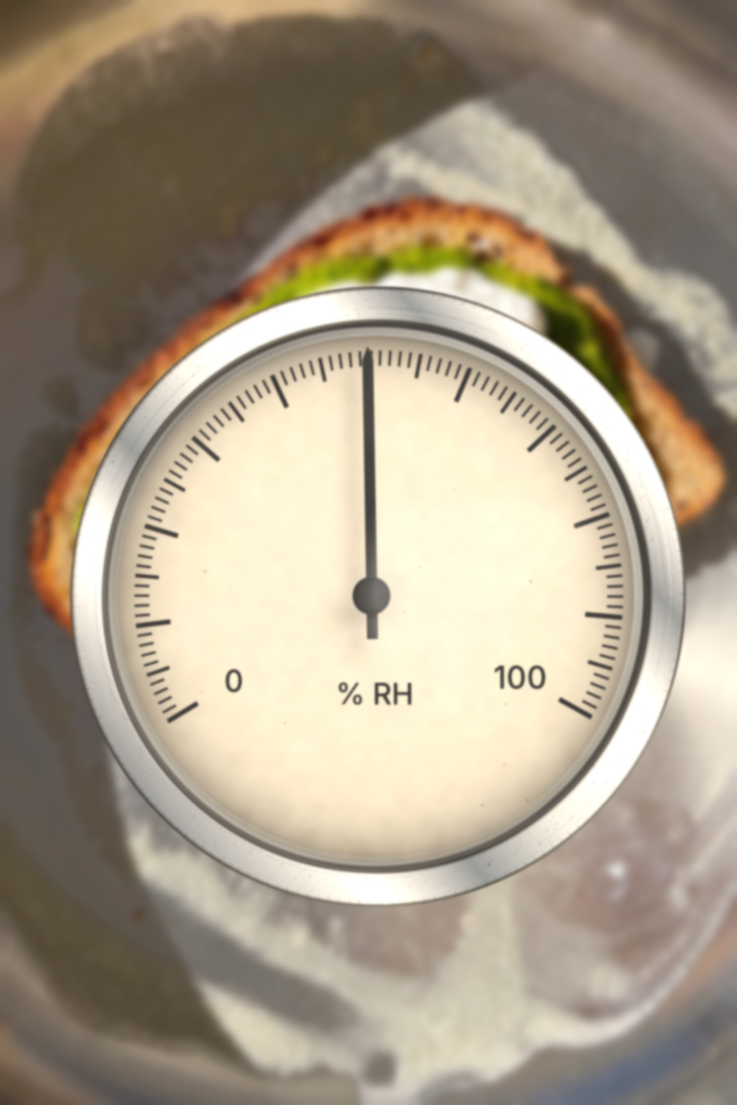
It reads {"value": 50, "unit": "%"}
